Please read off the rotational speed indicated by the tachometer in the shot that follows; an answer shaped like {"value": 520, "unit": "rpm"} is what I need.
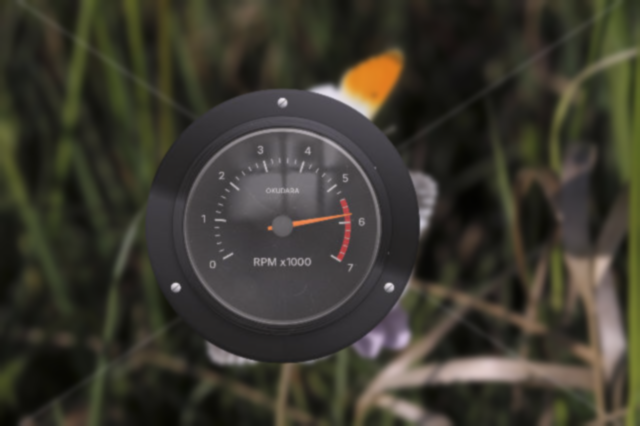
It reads {"value": 5800, "unit": "rpm"}
